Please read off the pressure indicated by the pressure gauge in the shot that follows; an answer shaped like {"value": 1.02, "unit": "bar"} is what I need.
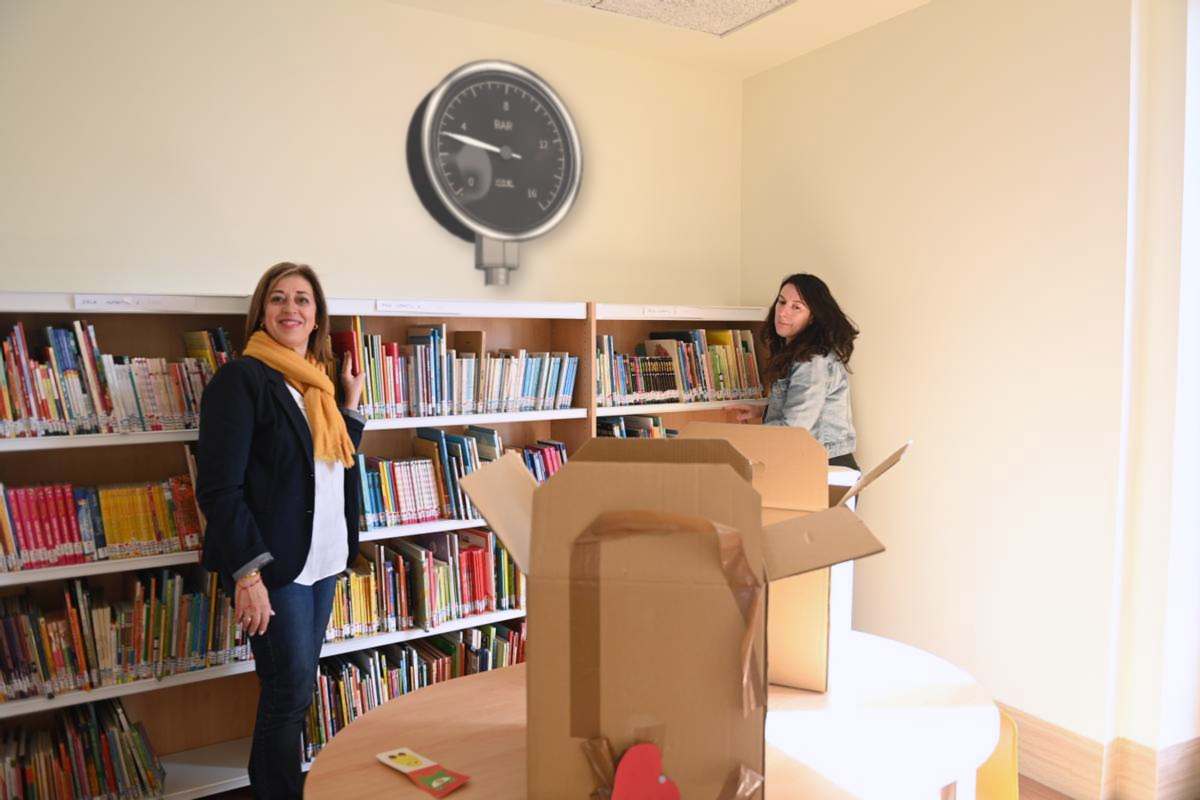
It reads {"value": 3, "unit": "bar"}
